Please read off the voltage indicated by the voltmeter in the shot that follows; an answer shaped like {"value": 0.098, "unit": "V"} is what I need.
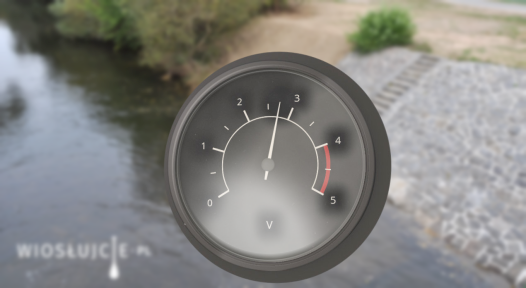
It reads {"value": 2.75, "unit": "V"}
